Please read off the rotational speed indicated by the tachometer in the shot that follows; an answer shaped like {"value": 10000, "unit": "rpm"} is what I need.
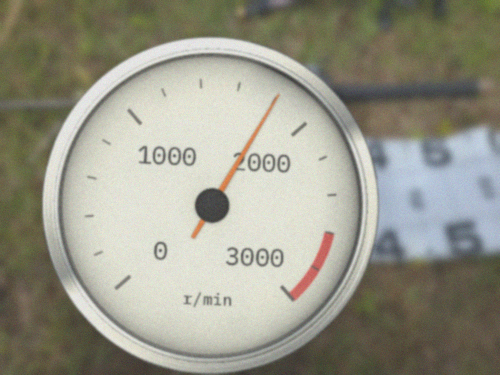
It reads {"value": 1800, "unit": "rpm"}
